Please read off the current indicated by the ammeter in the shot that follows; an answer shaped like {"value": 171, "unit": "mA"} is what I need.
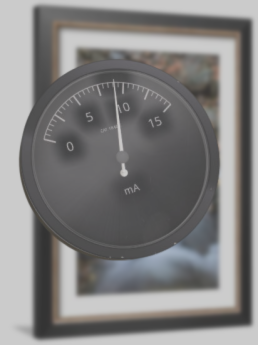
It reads {"value": 9, "unit": "mA"}
